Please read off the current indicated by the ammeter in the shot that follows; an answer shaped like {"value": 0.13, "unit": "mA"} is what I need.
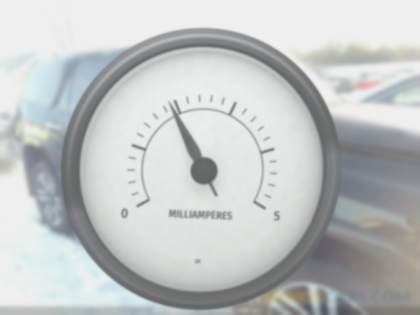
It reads {"value": 1.9, "unit": "mA"}
